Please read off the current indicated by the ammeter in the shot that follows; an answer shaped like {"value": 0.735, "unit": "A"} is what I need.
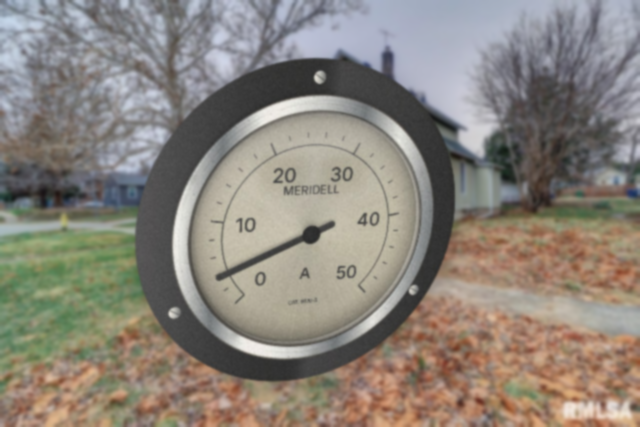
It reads {"value": 4, "unit": "A"}
